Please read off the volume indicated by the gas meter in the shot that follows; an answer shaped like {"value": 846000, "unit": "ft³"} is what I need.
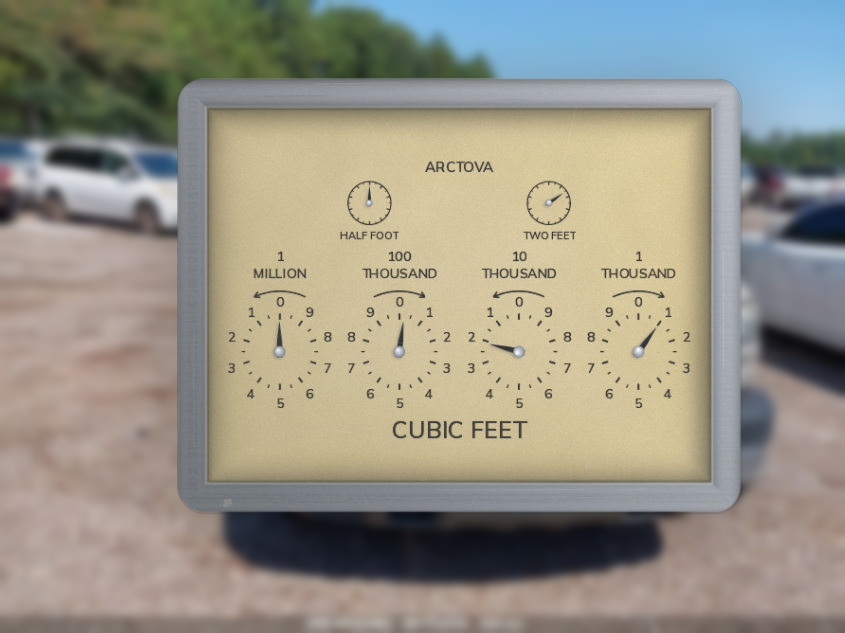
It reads {"value": 2100, "unit": "ft³"}
